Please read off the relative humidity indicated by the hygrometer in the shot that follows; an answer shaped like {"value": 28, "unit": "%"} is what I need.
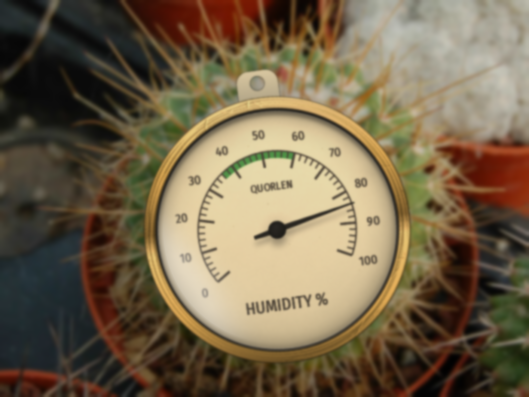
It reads {"value": 84, "unit": "%"}
